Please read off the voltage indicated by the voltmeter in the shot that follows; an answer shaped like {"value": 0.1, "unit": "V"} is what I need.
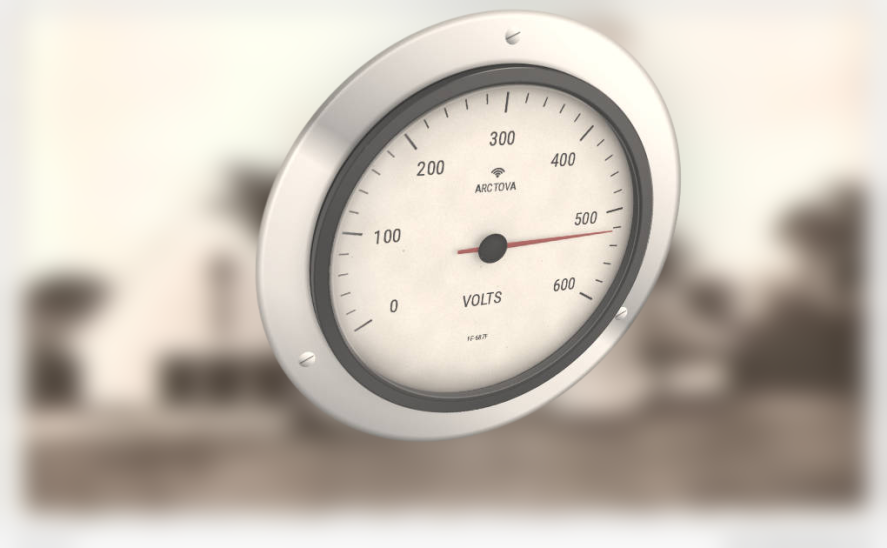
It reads {"value": 520, "unit": "V"}
